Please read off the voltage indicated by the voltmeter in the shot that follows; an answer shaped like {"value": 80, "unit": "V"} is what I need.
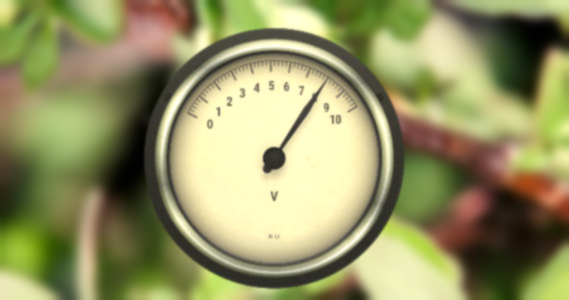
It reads {"value": 8, "unit": "V"}
